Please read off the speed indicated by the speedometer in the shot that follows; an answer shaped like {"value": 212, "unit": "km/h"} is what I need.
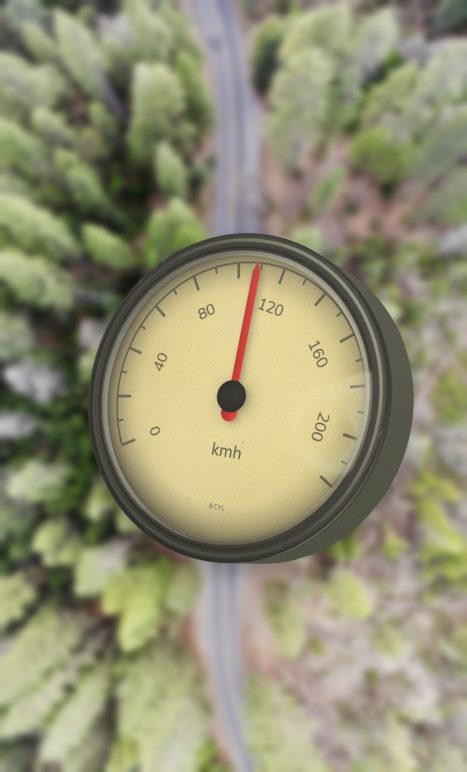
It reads {"value": 110, "unit": "km/h"}
